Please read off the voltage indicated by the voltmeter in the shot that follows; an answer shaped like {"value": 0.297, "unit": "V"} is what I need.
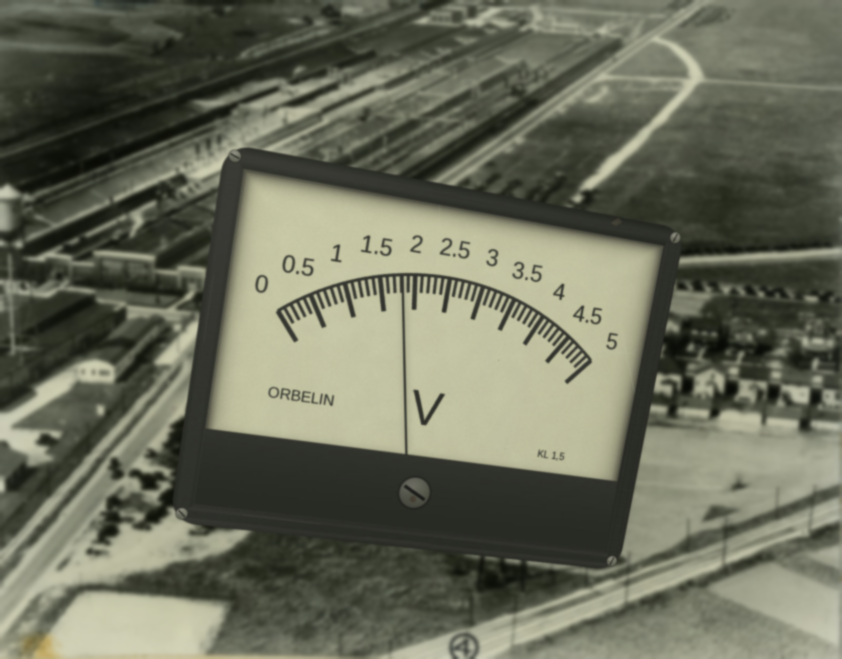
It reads {"value": 1.8, "unit": "V"}
